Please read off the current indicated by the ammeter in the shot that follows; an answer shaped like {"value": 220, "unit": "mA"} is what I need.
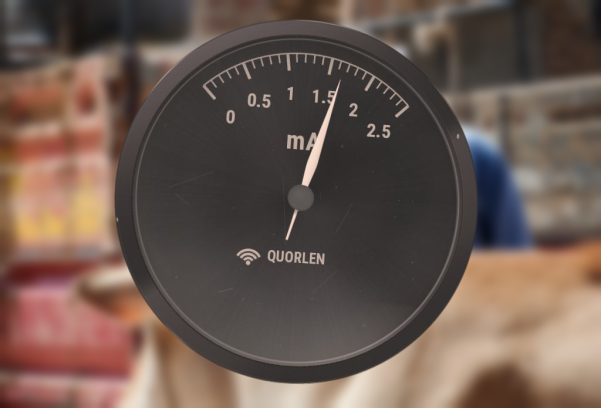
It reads {"value": 1.65, "unit": "mA"}
